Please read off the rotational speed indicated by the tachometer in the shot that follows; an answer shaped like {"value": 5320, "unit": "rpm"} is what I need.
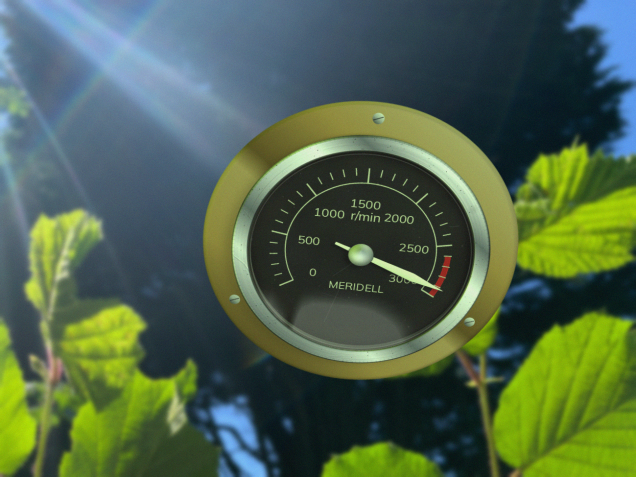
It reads {"value": 2900, "unit": "rpm"}
